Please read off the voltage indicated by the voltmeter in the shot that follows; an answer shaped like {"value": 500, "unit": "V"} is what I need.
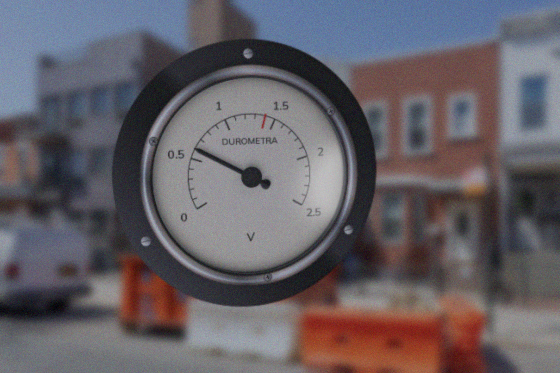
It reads {"value": 0.6, "unit": "V"}
